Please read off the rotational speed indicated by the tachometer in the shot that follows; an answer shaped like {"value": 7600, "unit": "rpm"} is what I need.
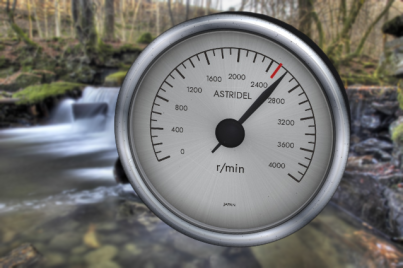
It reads {"value": 2600, "unit": "rpm"}
